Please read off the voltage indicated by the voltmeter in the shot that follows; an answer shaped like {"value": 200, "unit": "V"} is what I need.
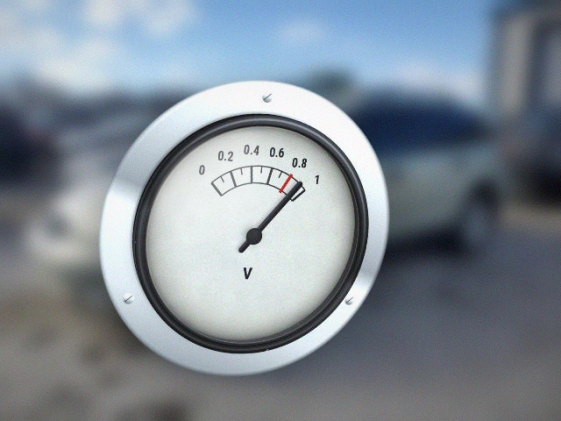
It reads {"value": 0.9, "unit": "V"}
